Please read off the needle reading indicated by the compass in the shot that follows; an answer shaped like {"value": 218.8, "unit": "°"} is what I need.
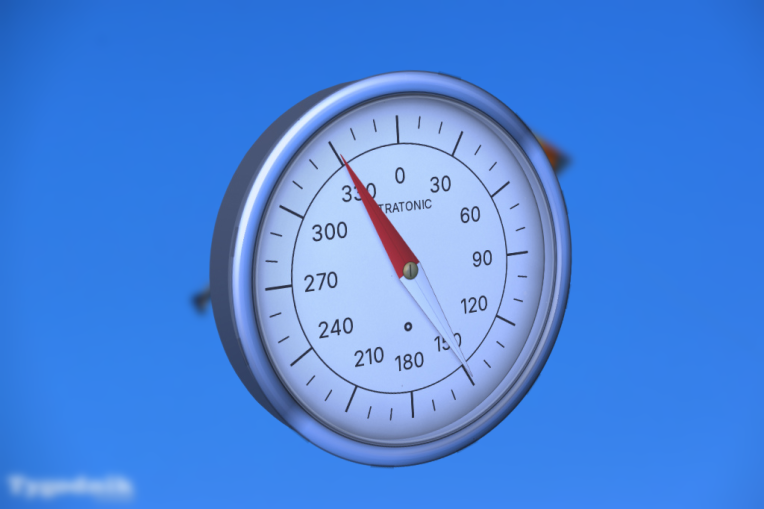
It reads {"value": 330, "unit": "°"}
